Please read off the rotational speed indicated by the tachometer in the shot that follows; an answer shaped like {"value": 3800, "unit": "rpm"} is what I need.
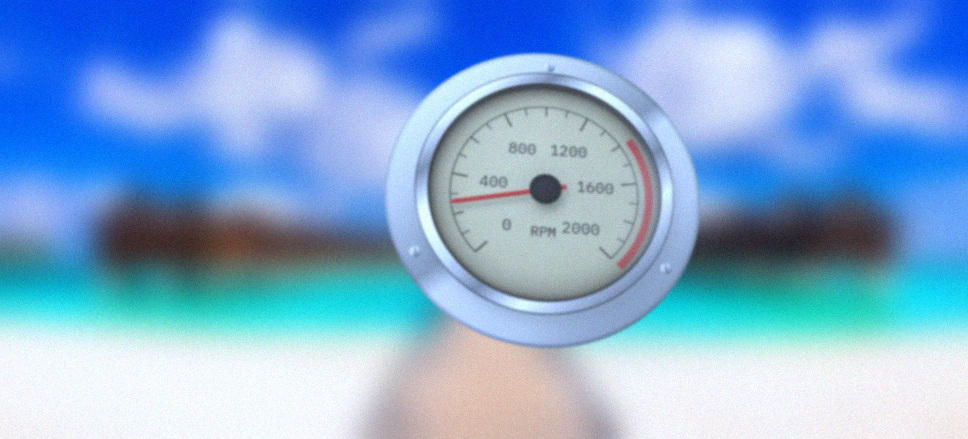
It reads {"value": 250, "unit": "rpm"}
